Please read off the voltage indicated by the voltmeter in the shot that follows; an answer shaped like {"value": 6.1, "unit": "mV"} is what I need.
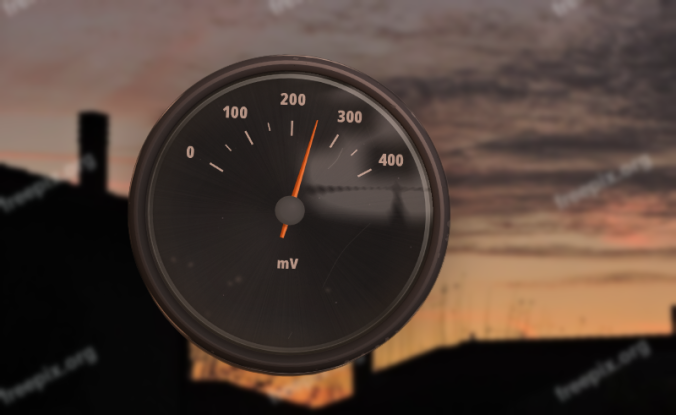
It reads {"value": 250, "unit": "mV"}
